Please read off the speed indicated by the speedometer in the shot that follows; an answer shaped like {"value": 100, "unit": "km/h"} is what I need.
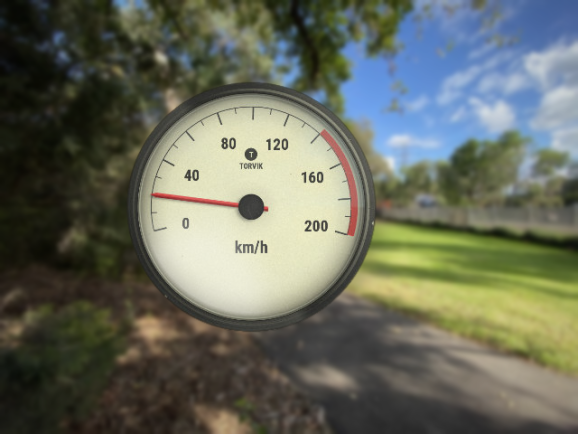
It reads {"value": 20, "unit": "km/h"}
